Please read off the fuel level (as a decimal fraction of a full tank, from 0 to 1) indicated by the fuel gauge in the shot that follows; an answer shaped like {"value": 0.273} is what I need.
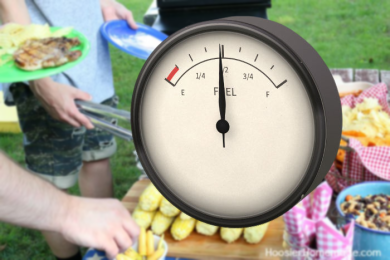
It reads {"value": 0.5}
